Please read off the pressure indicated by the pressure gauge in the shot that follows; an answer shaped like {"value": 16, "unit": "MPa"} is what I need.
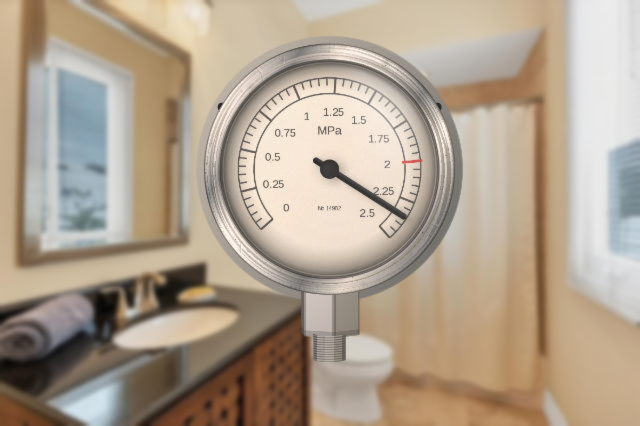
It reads {"value": 2.35, "unit": "MPa"}
